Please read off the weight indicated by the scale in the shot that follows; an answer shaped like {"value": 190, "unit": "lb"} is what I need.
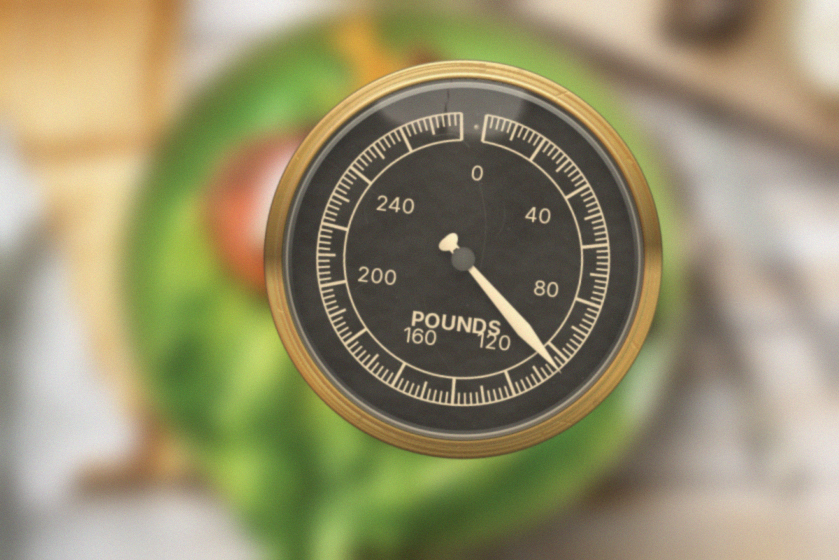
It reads {"value": 104, "unit": "lb"}
